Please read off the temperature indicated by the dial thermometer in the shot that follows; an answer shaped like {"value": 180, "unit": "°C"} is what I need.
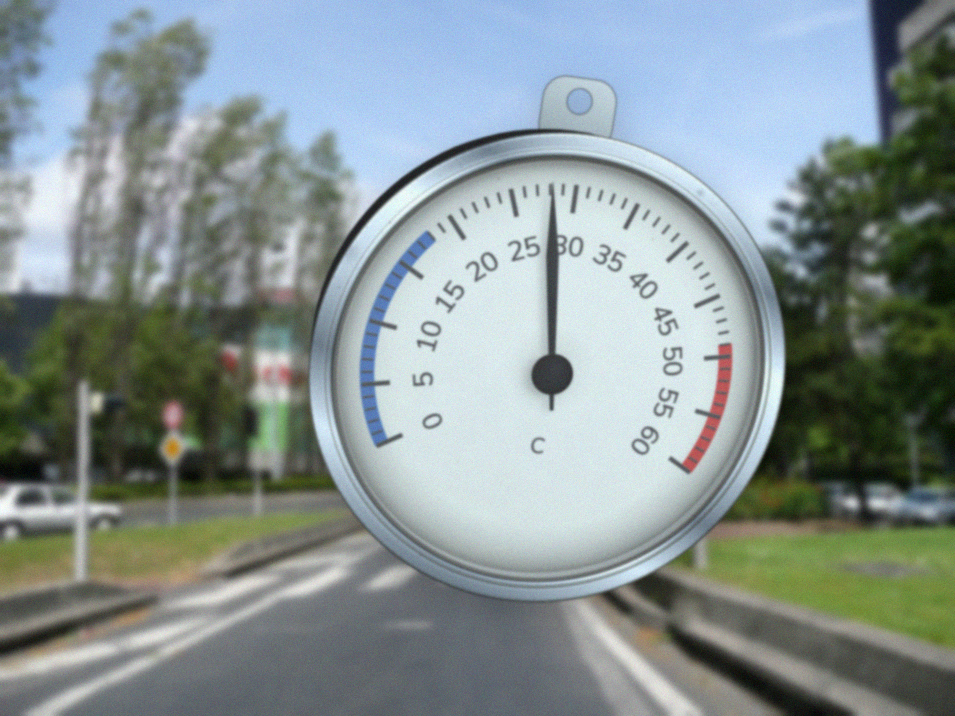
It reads {"value": 28, "unit": "°C"}
